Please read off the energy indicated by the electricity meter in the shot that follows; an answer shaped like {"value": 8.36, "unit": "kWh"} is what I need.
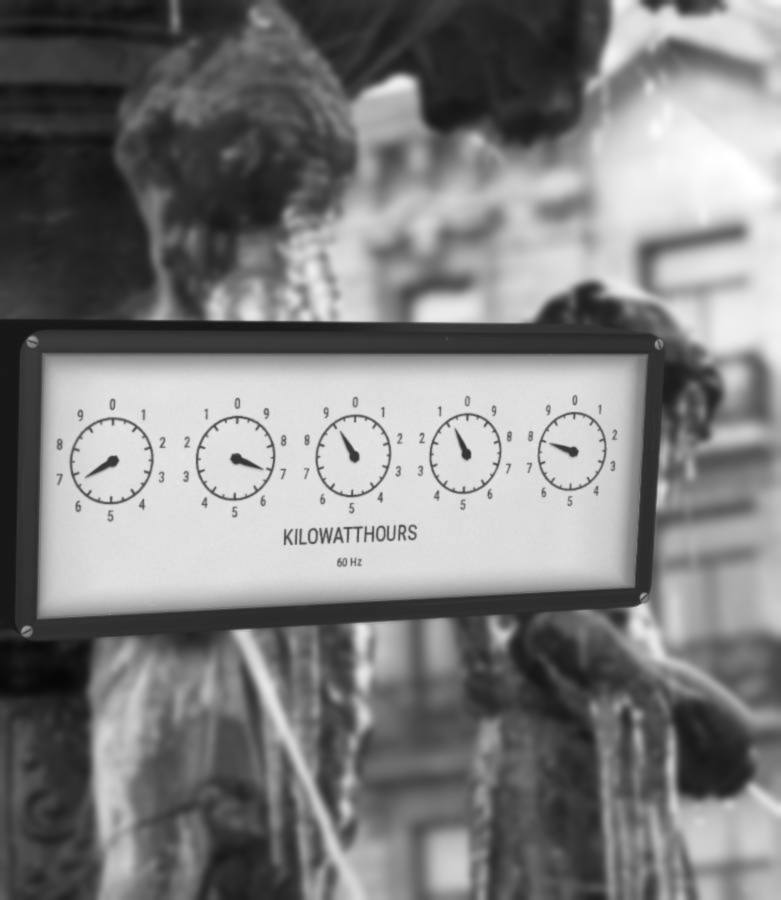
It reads {"value": 66908, "unit": "kWh"}
